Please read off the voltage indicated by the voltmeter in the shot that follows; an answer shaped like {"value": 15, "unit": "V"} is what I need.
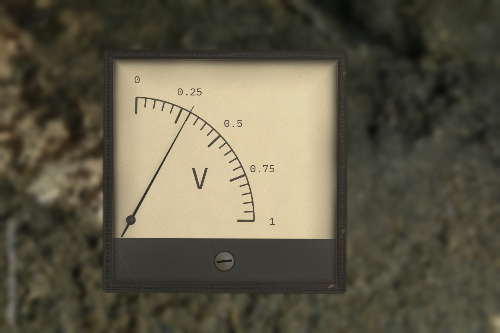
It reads {"value": 0.3, "unit": "V"}
